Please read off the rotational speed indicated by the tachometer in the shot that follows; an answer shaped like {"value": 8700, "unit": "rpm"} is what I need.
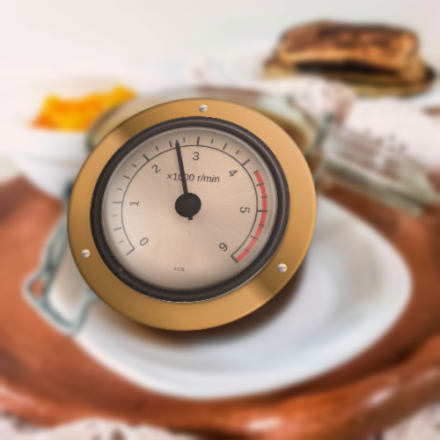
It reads {"value": 2625, "unit": "rpm"}
